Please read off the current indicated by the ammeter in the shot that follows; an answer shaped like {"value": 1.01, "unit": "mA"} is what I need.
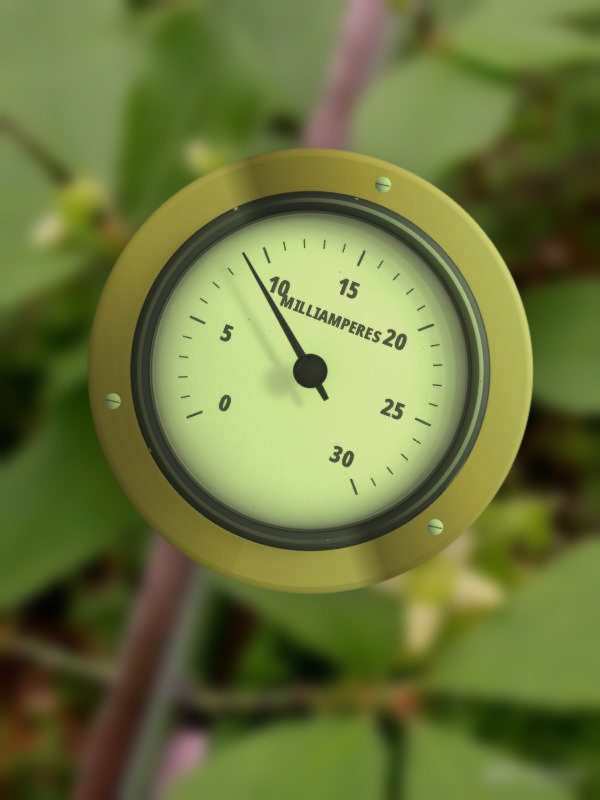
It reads {"value": 9, "unit": "mA"}
